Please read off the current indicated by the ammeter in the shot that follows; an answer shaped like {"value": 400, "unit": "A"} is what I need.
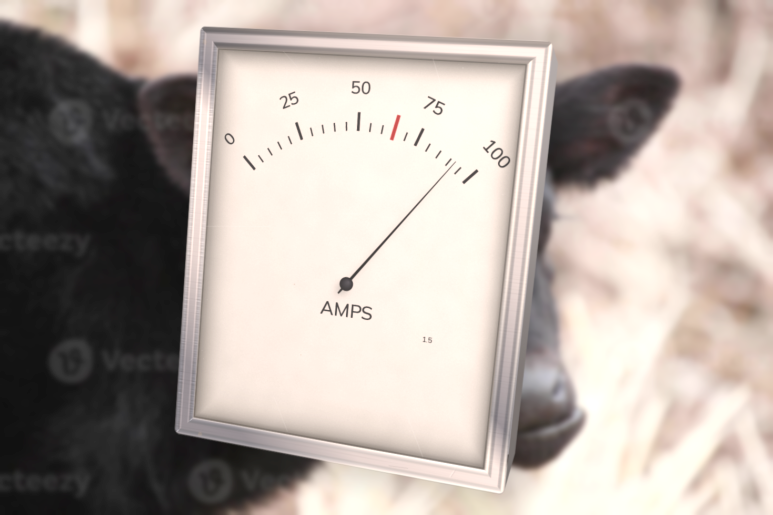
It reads {"value": 92.5, "unit": "A"}
